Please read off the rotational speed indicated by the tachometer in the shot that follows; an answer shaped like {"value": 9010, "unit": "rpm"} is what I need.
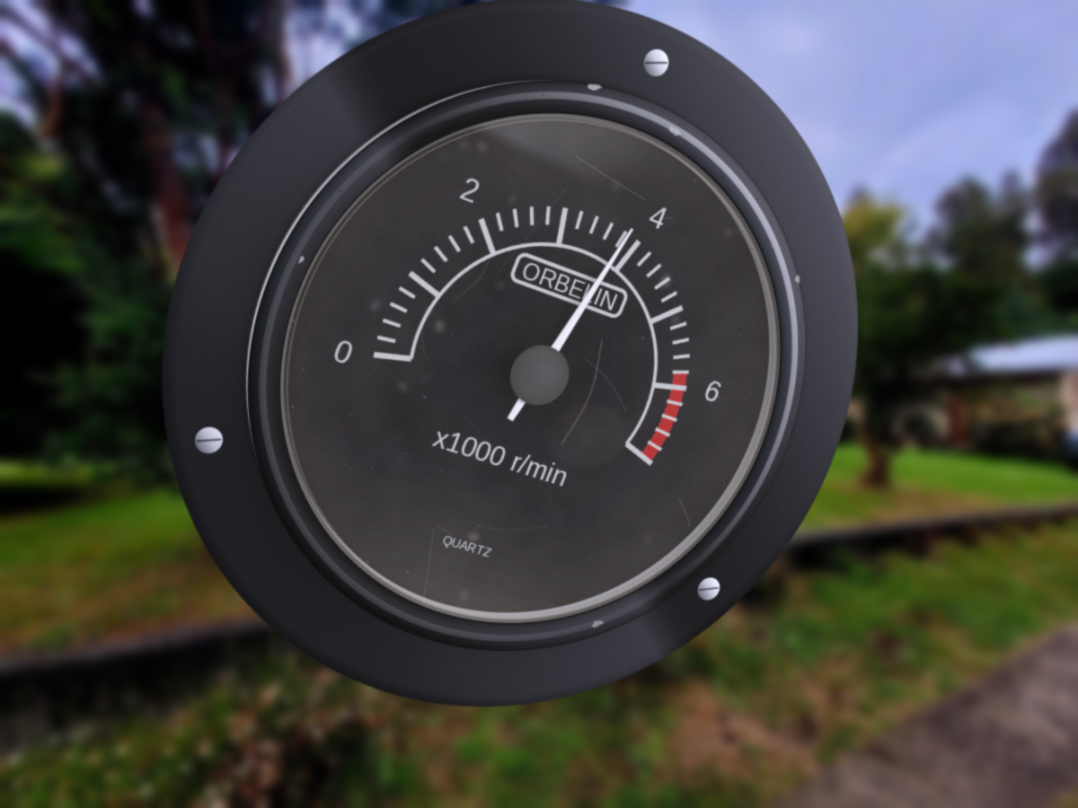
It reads {"value": 3800, "unit": "rpm"}
